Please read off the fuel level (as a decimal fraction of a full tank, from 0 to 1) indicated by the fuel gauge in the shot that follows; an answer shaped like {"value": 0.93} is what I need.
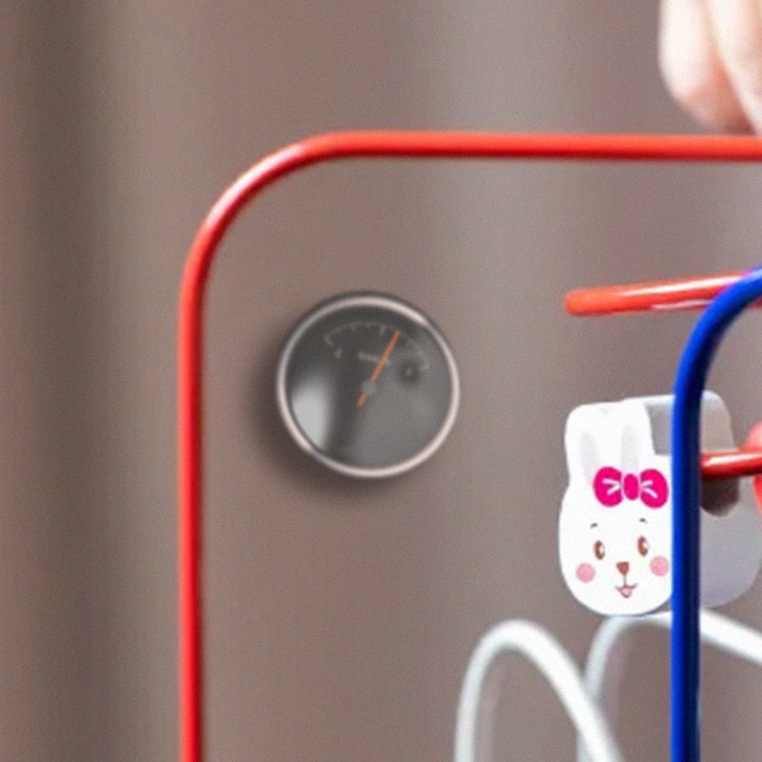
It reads {"value": 0.625}
